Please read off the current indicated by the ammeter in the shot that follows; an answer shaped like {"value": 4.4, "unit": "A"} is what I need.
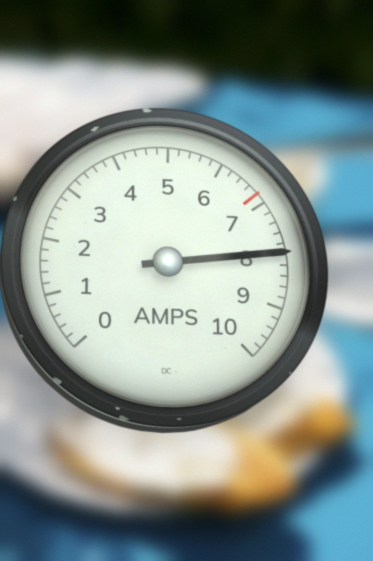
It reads {"value": 8, "unit": "A"}
